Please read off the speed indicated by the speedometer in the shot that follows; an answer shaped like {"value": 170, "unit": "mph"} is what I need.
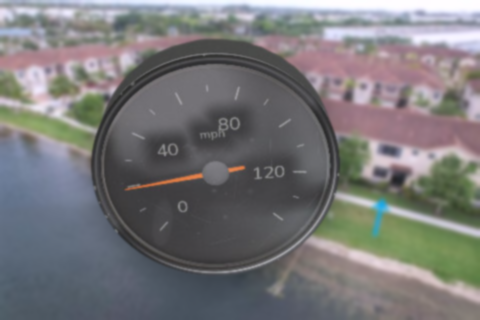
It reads {"value": 20, "unit": "mph"}
